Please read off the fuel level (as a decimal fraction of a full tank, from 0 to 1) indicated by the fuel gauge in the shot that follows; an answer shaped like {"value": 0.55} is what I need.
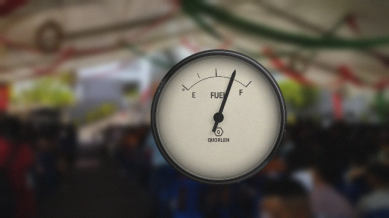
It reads {"value": 0.75}
